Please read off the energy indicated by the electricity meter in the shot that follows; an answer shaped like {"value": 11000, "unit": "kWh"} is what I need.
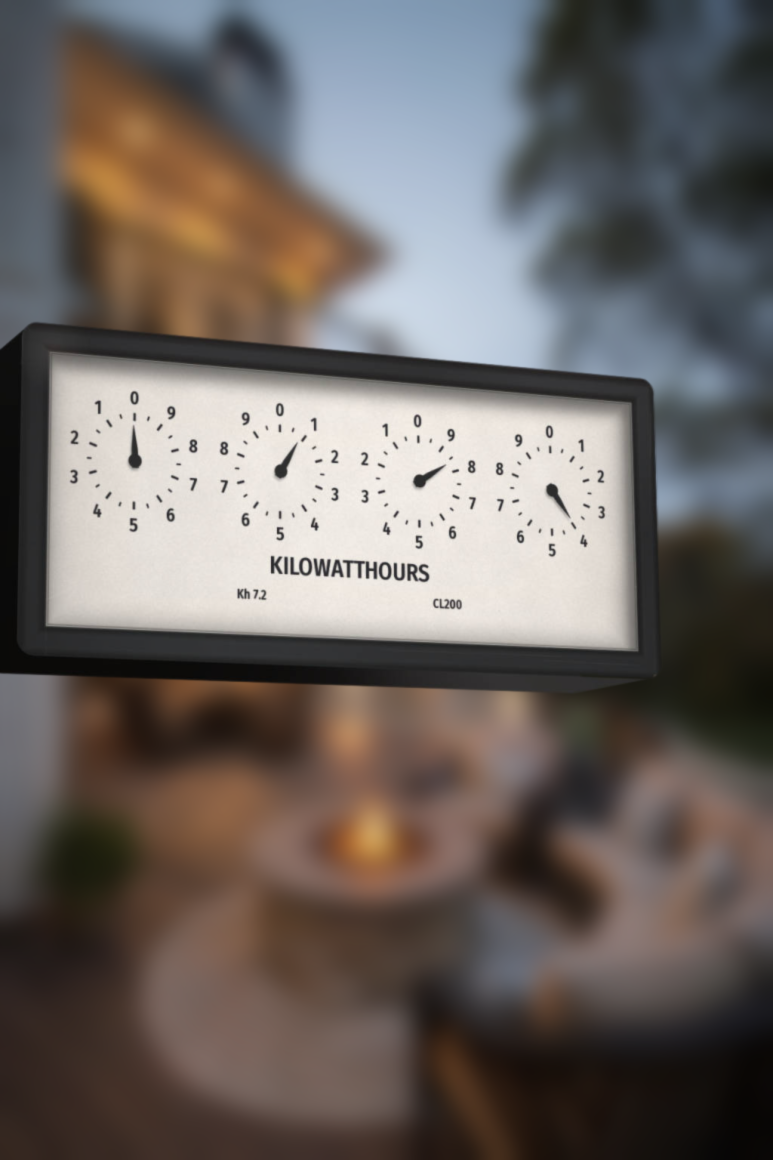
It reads {"value": 84, "unit": "kWh"}
